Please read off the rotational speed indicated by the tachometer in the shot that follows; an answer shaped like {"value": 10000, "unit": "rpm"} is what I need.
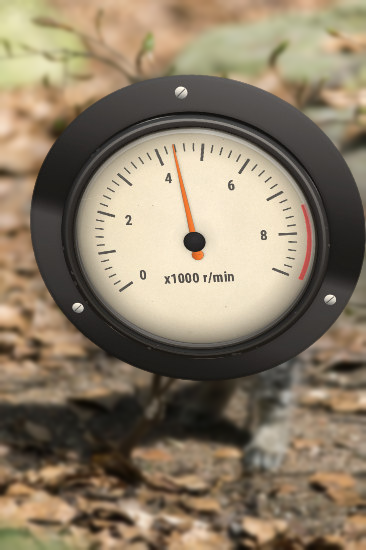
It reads {"value": 4400, "unit": "rpm"}
